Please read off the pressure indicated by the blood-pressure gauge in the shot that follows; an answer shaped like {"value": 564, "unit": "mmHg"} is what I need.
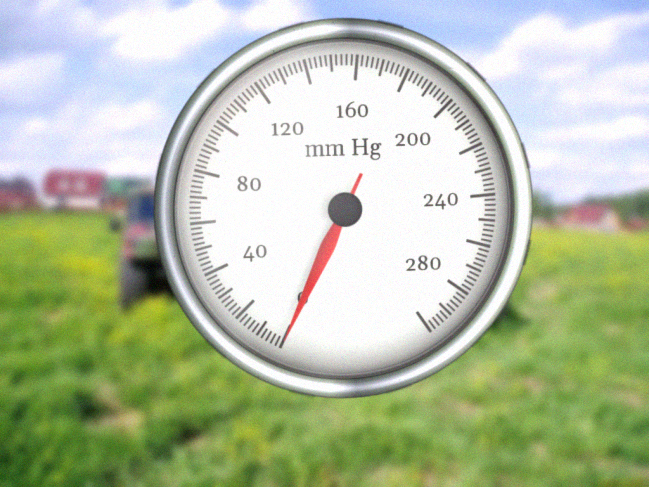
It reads {"value": 0, "unit": "mmHg"}
